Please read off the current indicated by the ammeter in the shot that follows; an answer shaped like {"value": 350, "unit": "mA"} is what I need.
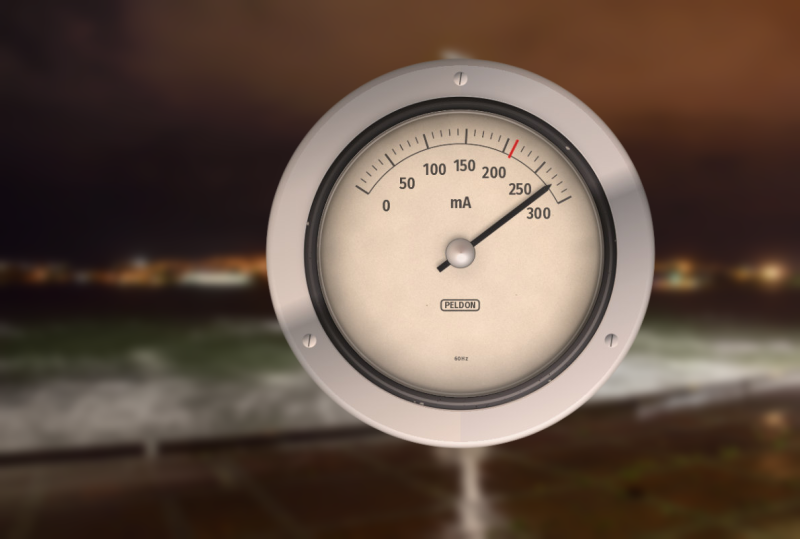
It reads {"value": 275, "unit": "mA"}
